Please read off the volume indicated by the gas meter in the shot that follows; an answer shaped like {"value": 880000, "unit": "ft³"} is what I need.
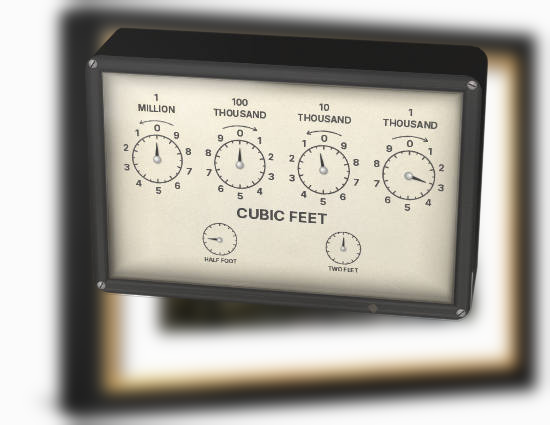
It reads {"value": 300, "unit": "ft³"}
